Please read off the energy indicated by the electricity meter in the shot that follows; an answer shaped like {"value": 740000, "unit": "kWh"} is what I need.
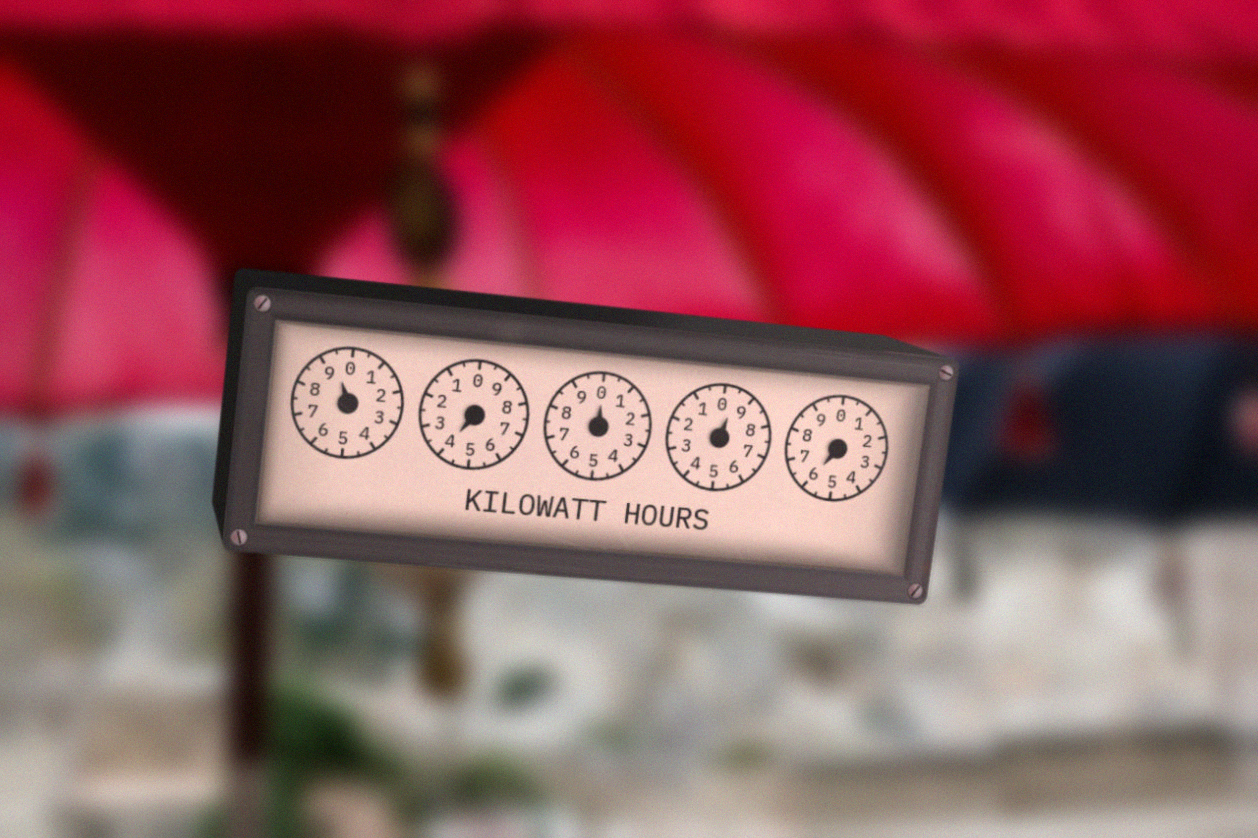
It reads {"value": 93996, "unit": "kWh"}
